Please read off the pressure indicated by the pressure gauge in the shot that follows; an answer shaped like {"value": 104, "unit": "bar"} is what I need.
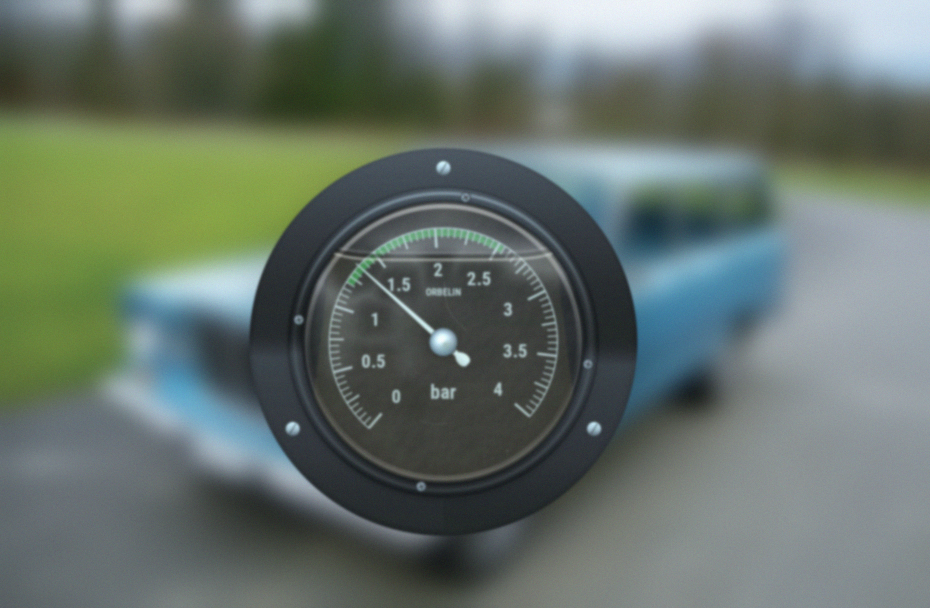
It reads {"value": 1.35, "unit": "bar"}
